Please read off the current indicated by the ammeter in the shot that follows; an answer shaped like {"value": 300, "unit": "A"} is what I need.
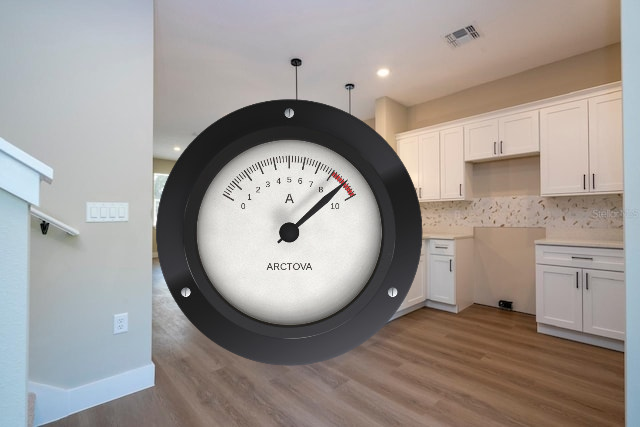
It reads {"value": 9, "unit": "A"}
